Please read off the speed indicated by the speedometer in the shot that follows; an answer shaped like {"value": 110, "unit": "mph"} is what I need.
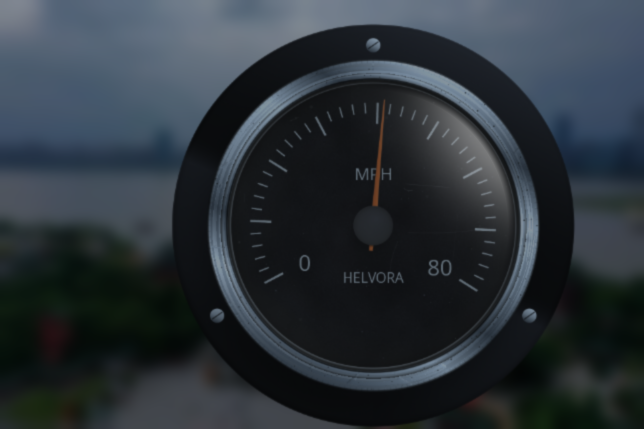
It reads {"value": 41, "unit": "mph"}
